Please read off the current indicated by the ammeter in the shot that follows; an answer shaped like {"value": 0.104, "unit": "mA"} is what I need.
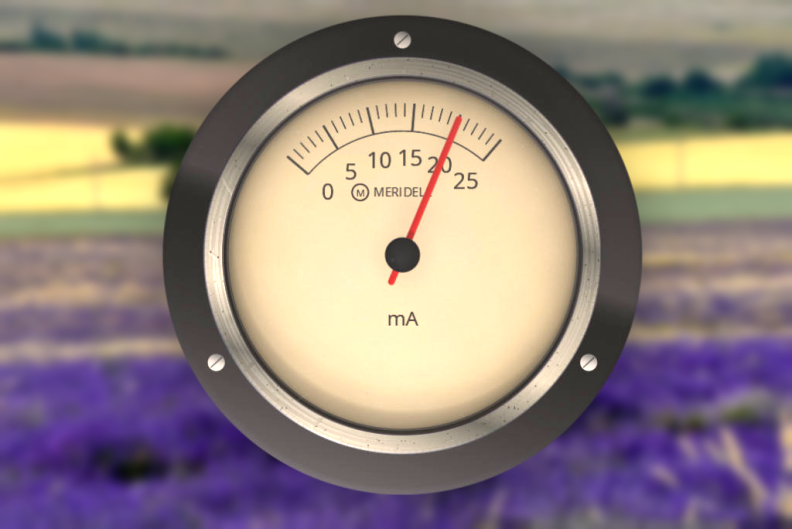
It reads {"value": 20, "unit": "mA"}
